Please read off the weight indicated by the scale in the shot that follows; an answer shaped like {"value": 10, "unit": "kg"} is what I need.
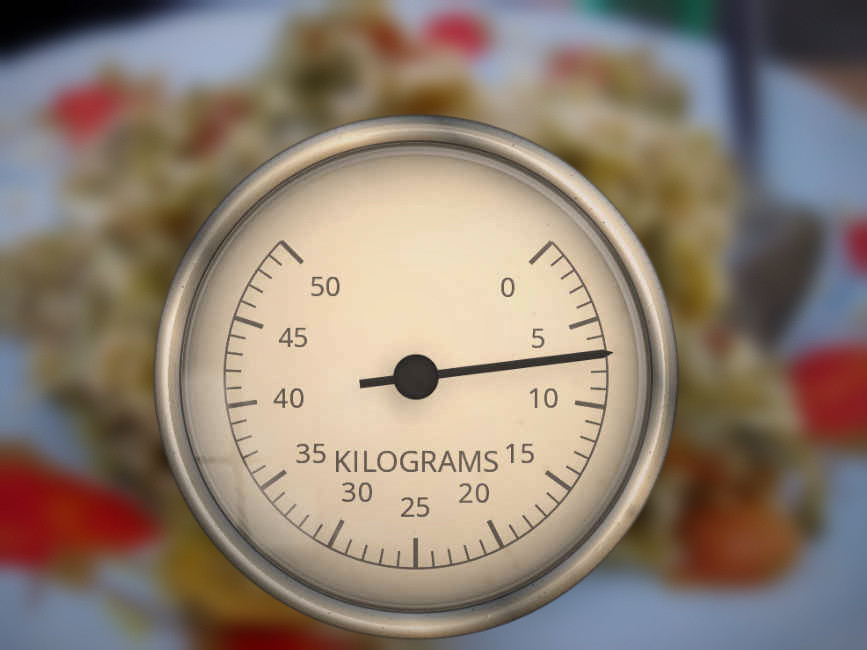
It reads {"value": 7, "unit": "kg"}
